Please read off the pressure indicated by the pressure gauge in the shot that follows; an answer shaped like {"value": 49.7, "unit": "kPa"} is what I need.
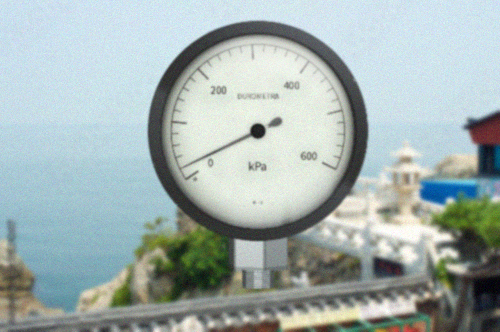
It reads {"value": 20, "unit": "kPa"}
